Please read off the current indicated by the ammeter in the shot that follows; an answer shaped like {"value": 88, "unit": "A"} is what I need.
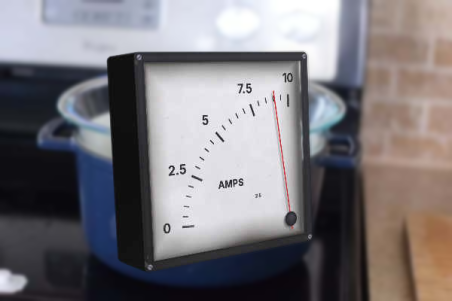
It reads {"value": 9, "unit": "A"}
